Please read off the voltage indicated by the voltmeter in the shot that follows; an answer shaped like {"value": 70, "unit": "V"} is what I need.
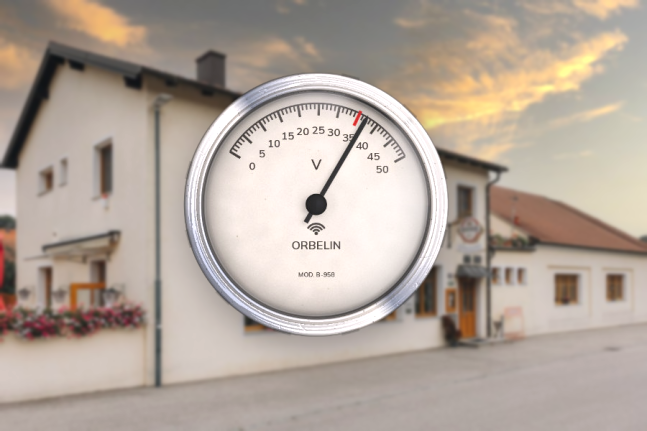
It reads {"value": 37, "unit": "V"}
